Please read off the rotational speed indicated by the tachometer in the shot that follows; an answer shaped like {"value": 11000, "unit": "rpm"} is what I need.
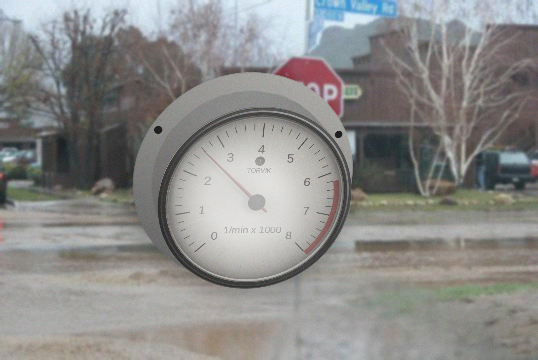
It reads {"value": 2600, "unit": "rpm"}
